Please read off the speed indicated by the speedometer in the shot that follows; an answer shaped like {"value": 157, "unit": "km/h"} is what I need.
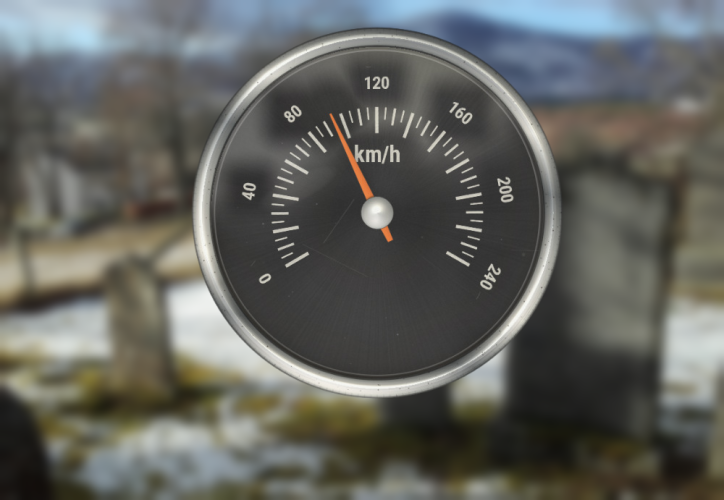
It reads {"value": 95, "unit": "km/h"}
